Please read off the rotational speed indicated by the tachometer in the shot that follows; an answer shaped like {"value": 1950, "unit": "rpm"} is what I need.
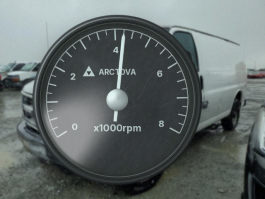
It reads {"value": 4250, "unit": "rpm"}
